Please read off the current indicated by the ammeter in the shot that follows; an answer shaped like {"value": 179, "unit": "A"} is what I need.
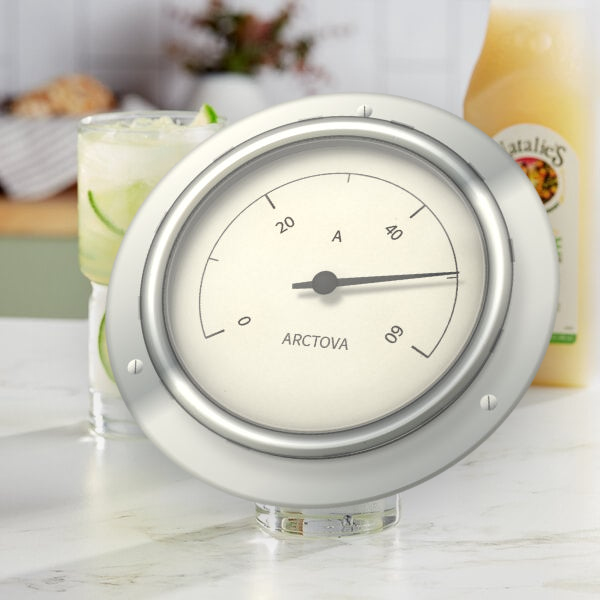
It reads {"value": 50, "unit": "A"}
